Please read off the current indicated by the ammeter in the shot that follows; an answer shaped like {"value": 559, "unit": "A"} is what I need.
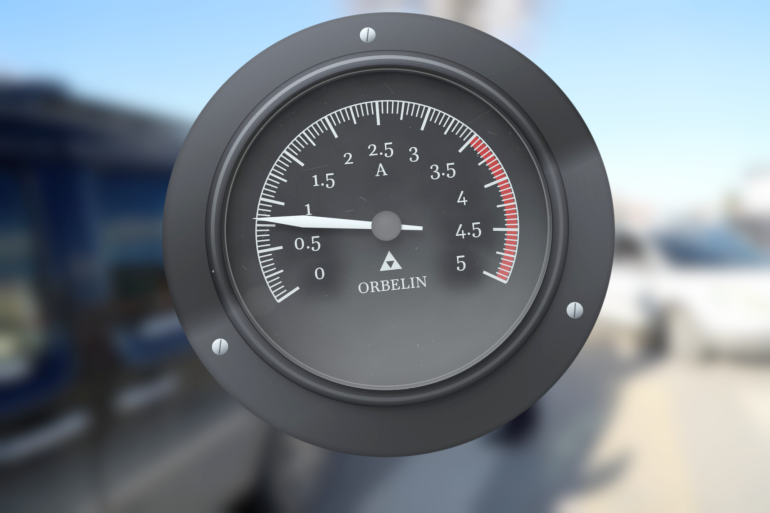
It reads {"value": 0.8, "unit": "A"}
